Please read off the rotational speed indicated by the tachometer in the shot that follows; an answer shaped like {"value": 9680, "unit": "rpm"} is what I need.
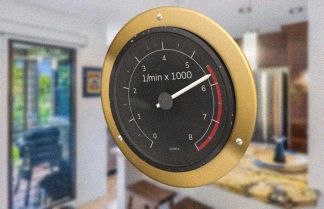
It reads {"value": 5750, "unit": "rpm"}
